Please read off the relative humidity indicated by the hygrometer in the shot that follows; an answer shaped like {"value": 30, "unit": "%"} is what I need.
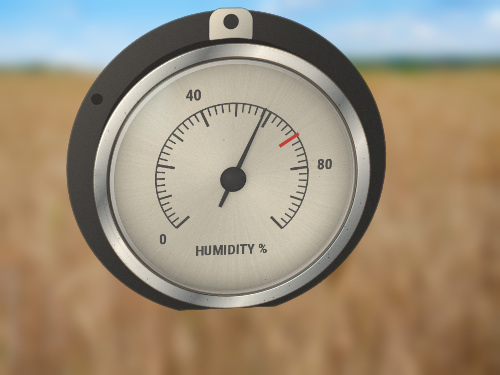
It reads {"value": 58, "unit": "%"}
